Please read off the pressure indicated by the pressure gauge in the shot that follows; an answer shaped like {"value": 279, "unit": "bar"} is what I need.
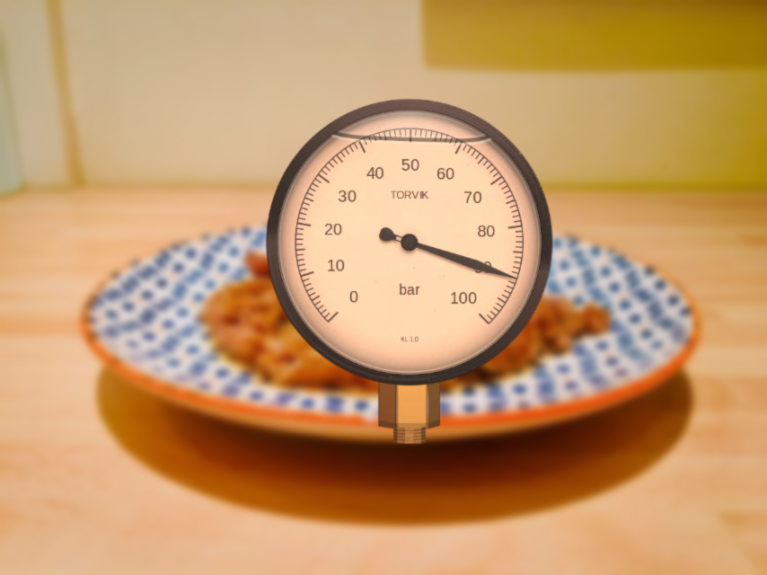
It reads {"value": 90, "unit": "bar"}
